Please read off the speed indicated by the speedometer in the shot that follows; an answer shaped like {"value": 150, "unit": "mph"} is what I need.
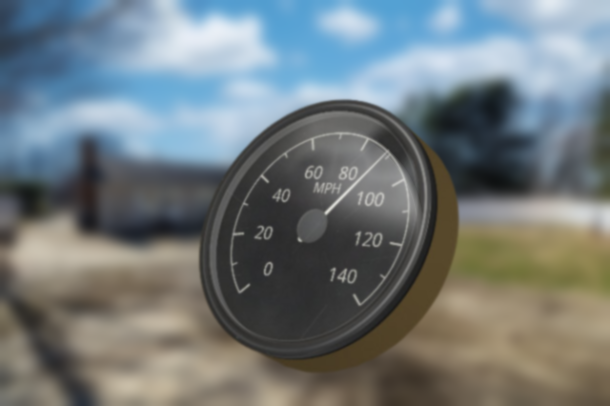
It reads {"value": 90, "unit": "mph"}
